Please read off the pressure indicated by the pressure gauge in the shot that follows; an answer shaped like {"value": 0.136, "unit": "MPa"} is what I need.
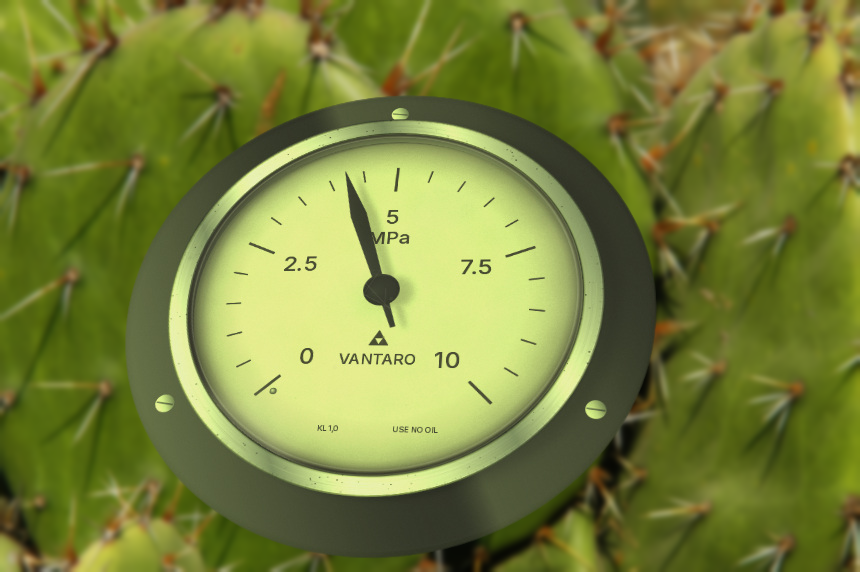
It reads {"value": 4.25, "unit": "MPa"}
